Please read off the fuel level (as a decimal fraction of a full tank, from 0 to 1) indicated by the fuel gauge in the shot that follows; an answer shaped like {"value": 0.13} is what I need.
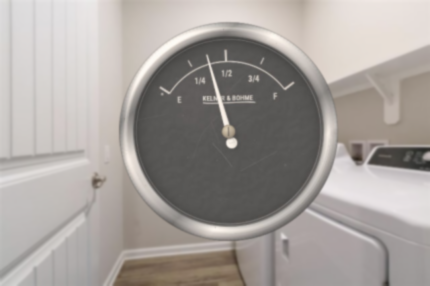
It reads {"value": 0.375}
